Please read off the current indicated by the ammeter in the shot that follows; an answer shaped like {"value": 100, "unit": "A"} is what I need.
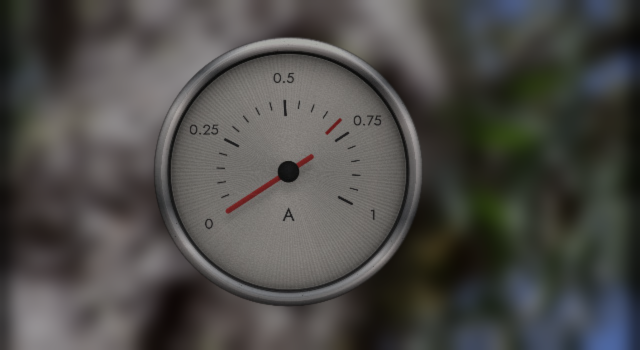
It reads {"value": 0, "unit": "A"}
